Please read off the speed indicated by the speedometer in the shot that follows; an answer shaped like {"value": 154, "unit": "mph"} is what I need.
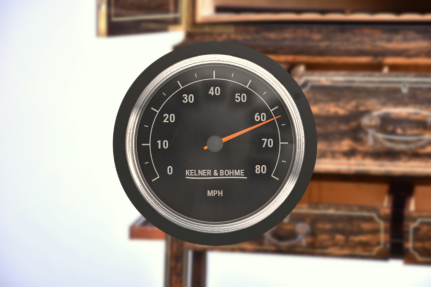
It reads {"value": 62.5, "unit": "mph"}
